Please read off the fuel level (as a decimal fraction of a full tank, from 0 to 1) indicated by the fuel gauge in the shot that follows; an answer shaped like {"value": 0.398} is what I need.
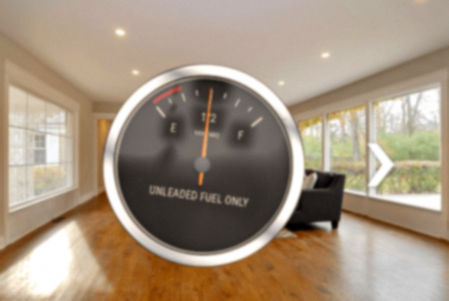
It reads {"value": 0.5}
